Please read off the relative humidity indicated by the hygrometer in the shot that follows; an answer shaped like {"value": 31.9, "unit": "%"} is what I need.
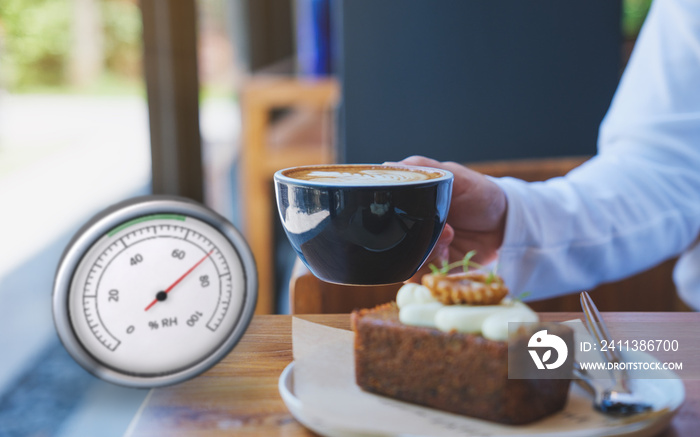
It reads {"value": 70, "unit": "%"}
